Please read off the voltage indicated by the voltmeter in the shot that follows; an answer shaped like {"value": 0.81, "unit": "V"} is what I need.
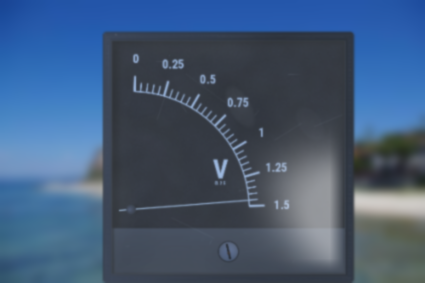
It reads {"value": 1.45, "unit": "V"}
